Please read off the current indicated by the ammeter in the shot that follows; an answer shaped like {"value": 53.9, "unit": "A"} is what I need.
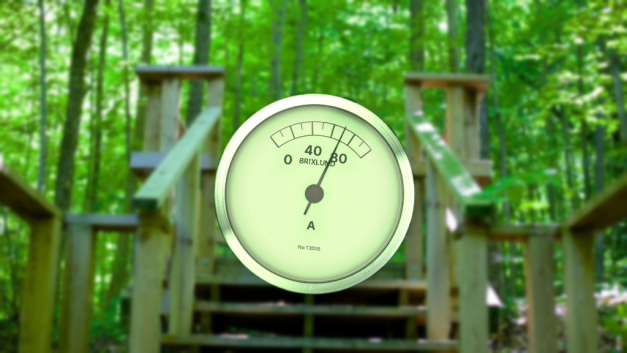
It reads {"value": 70, "unit": "A"}
